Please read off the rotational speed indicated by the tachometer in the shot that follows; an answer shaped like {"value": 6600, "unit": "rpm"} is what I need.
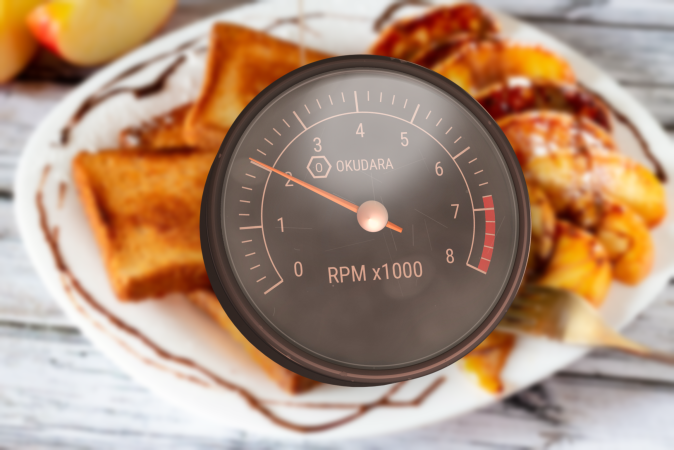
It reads {"value": 2000, "unit": "rpm"}
